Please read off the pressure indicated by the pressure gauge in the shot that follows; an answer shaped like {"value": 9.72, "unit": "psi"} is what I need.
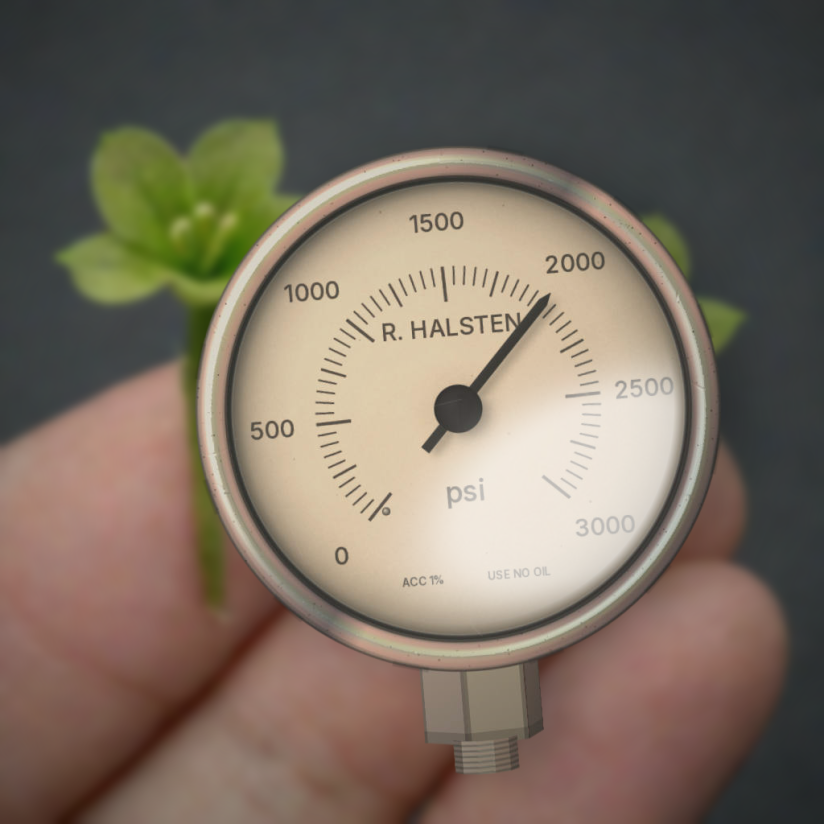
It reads {"value": 2000, "unit": "psi"}
